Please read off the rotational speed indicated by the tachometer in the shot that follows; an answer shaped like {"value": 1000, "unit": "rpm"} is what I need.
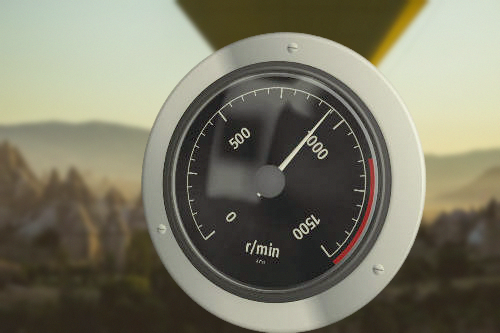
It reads {"value": 950, "unit": "rpm"}
